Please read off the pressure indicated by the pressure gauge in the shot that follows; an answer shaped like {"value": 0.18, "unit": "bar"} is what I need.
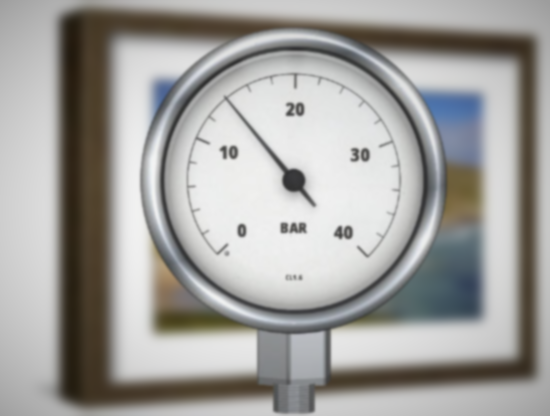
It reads {"value": 14, "unit": "bar"}
